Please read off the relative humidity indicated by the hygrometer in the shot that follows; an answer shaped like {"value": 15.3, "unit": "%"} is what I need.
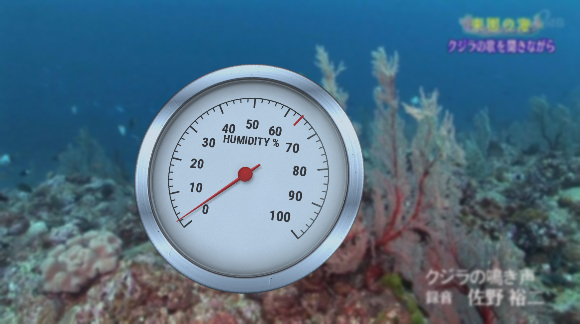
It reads {"value": 2, "unit": "%"}
